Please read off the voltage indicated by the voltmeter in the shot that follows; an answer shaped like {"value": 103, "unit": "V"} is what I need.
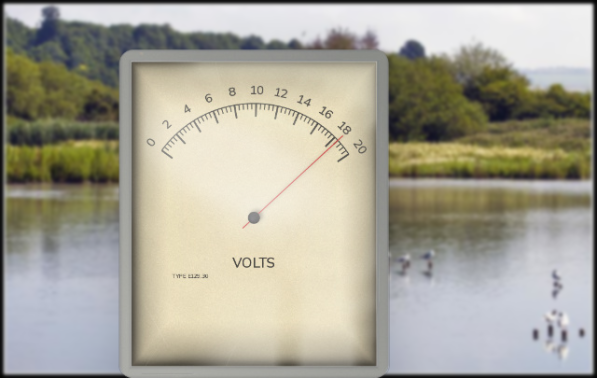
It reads {"value": 18.4, "unit": "V"}
